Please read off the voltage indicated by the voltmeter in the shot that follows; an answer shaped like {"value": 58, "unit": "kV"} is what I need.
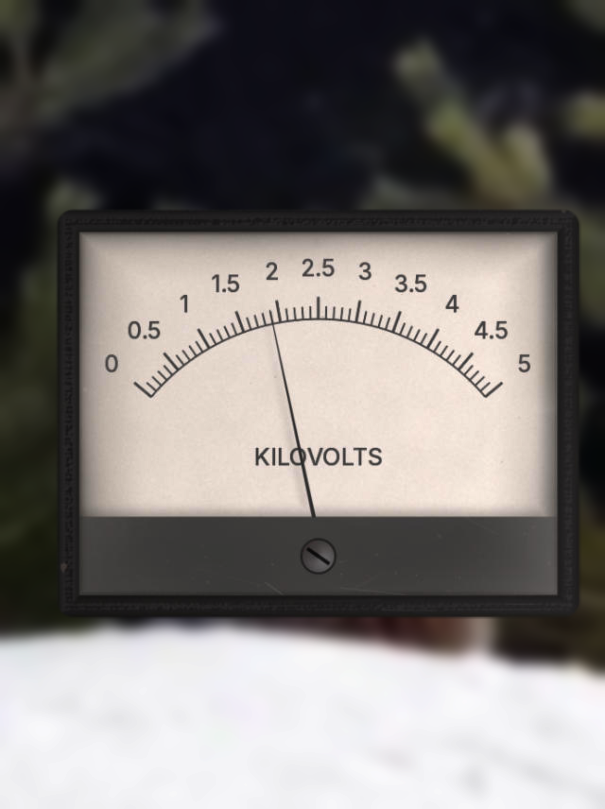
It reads {"value": 1.9, "unit": "kV"}
